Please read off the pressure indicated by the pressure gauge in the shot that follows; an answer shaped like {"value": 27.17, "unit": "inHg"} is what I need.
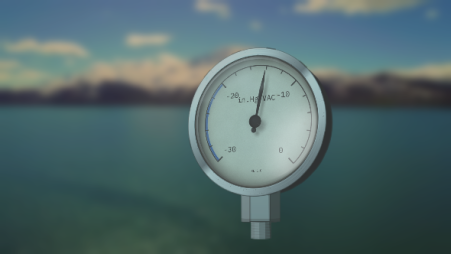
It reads {"value": -14, "unit": "inHg"}
